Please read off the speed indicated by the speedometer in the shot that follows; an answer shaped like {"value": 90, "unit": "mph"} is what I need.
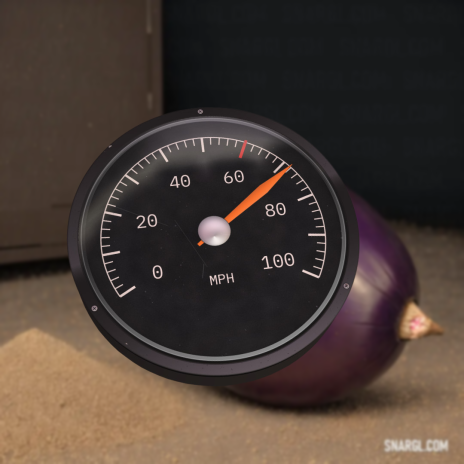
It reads {"value": 72, "unit": "mph"}
